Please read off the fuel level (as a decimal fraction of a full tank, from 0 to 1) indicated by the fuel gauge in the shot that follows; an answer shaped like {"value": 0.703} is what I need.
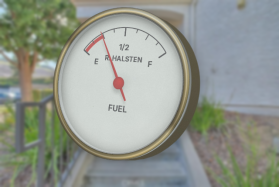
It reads {"value": 0.25}
